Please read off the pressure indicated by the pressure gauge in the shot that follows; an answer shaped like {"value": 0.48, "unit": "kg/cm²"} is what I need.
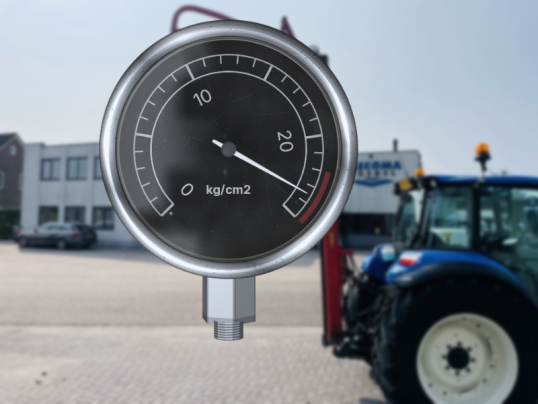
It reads {"value": 23.5, "unit": "kg/cm²"}
